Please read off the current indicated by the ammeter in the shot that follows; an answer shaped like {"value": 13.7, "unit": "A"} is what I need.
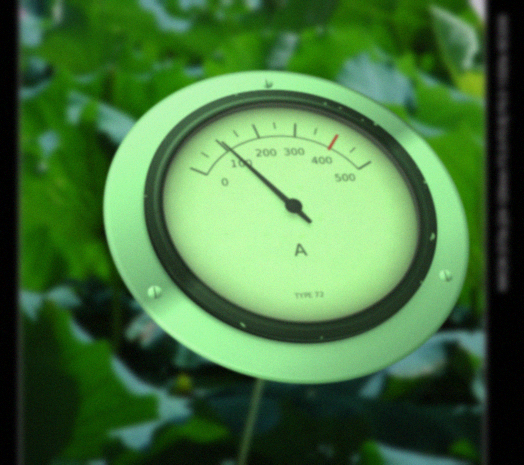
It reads {"value": 100, "unit": "A"}
